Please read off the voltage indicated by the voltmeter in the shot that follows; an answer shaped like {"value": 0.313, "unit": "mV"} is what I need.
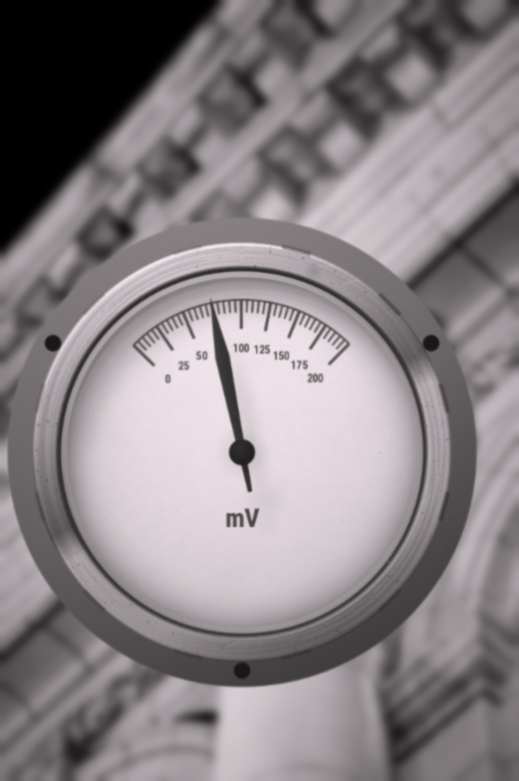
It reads {"value": 75, "unit": "mV"}
